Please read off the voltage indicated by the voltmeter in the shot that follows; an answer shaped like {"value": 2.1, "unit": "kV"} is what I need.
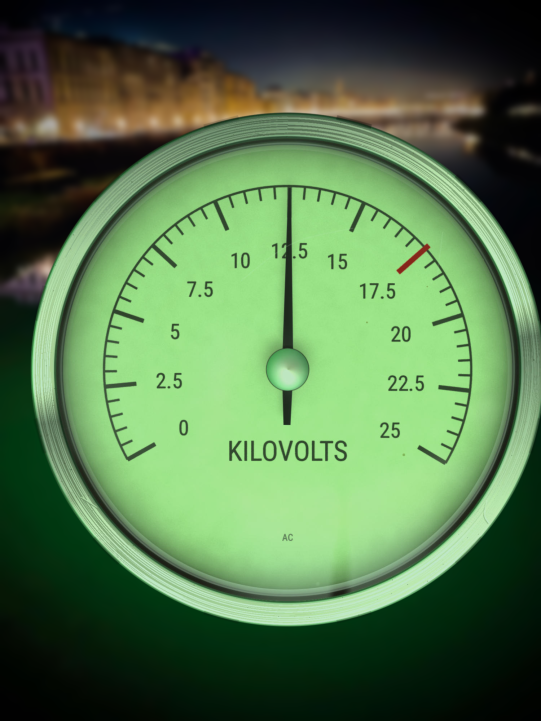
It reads {"value": 12.5, "unit": "kV"}
